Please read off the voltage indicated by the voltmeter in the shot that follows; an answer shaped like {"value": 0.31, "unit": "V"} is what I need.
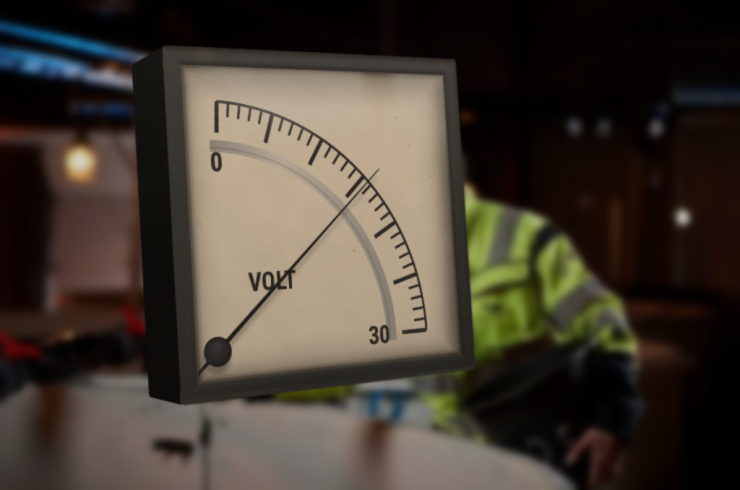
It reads {"value": 15.5, "unit": "V"}
